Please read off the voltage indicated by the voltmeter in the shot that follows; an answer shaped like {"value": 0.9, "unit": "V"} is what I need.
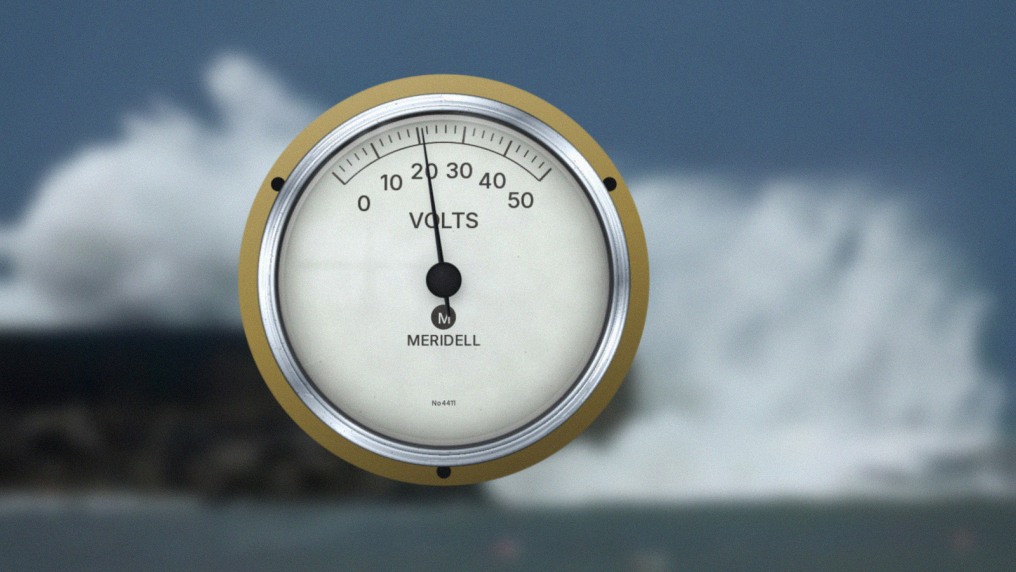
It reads {"value": 21, "unit": "V"}
